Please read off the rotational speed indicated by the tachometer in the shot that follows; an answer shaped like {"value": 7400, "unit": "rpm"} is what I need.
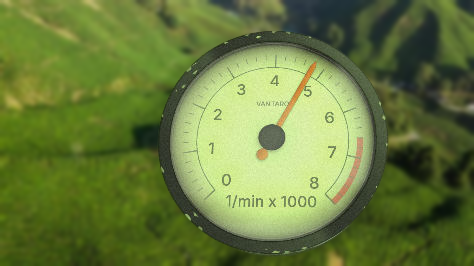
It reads {"value": 4800, "unit": "rpm"}
